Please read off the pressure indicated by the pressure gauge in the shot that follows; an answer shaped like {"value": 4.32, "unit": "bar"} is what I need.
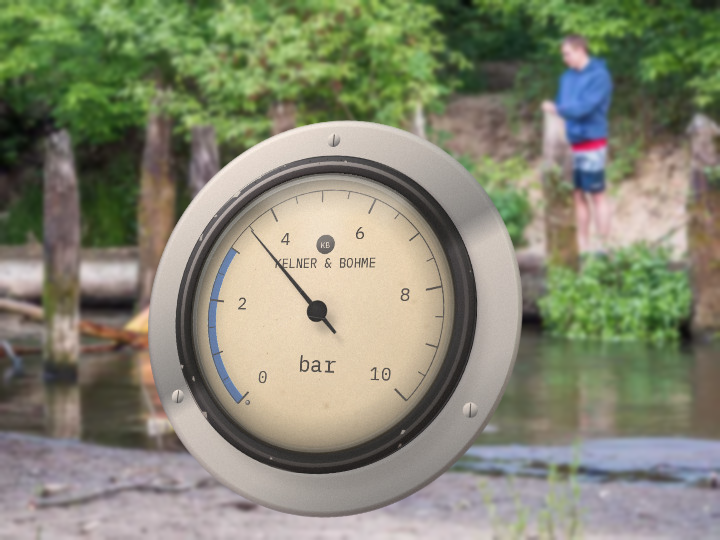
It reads {"value": 3.5, "unit": "bar"}
